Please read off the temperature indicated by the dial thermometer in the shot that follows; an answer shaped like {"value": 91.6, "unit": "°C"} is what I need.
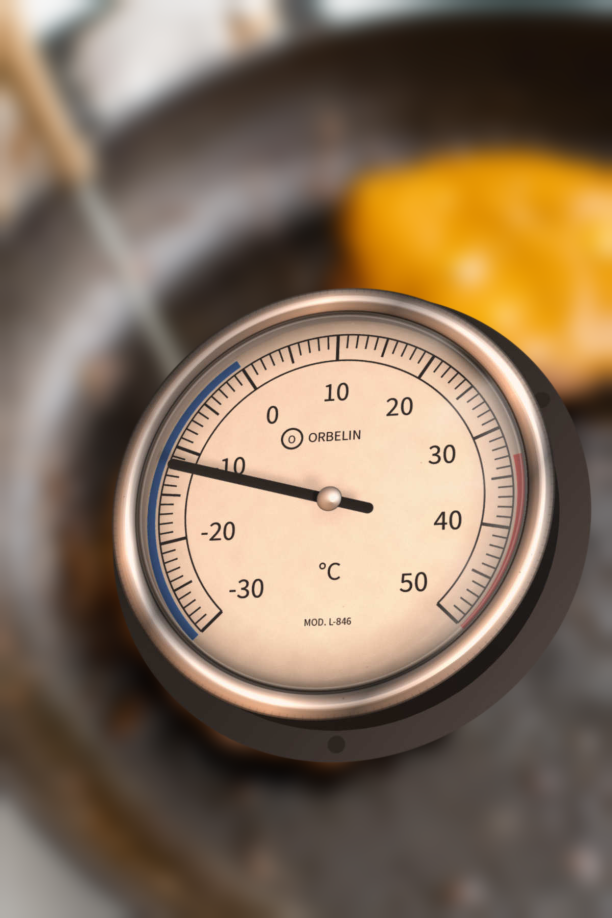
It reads {"value": -12, "unit": "°C"}
